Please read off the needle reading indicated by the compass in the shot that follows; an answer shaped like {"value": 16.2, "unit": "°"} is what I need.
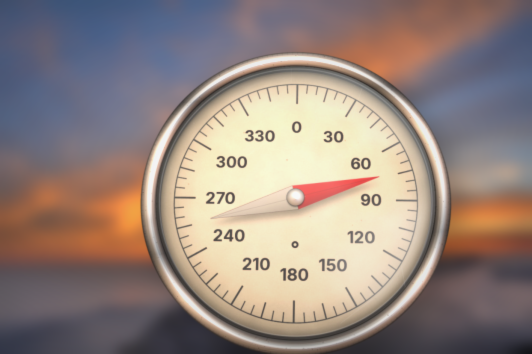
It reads {"value": 75, "unit": "°"}
